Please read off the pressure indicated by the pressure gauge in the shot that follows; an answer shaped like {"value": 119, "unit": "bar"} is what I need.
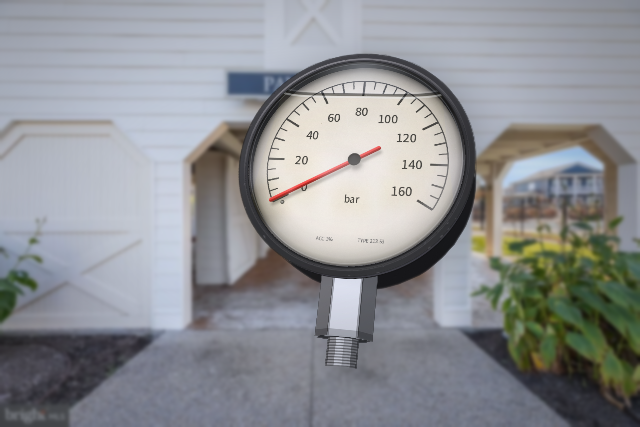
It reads {"value": 0, "unit": "bar"}
